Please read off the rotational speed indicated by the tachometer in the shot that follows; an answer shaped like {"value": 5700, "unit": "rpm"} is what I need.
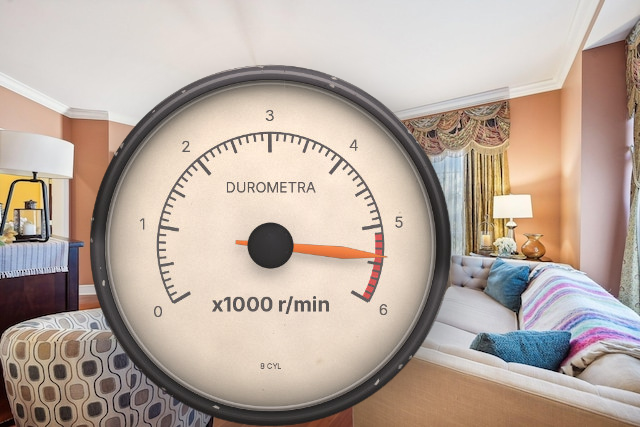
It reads {"value": 5400, "unit": "rpm"}
